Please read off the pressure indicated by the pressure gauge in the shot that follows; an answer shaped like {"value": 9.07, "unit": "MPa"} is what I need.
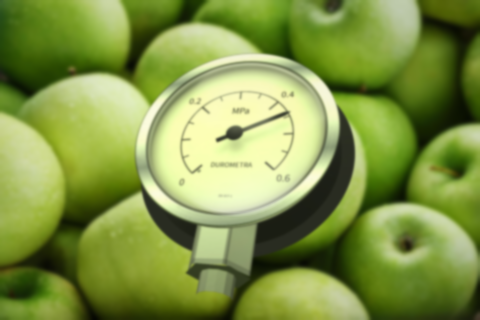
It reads {"value": 0.45, "unit": "MPa"}
